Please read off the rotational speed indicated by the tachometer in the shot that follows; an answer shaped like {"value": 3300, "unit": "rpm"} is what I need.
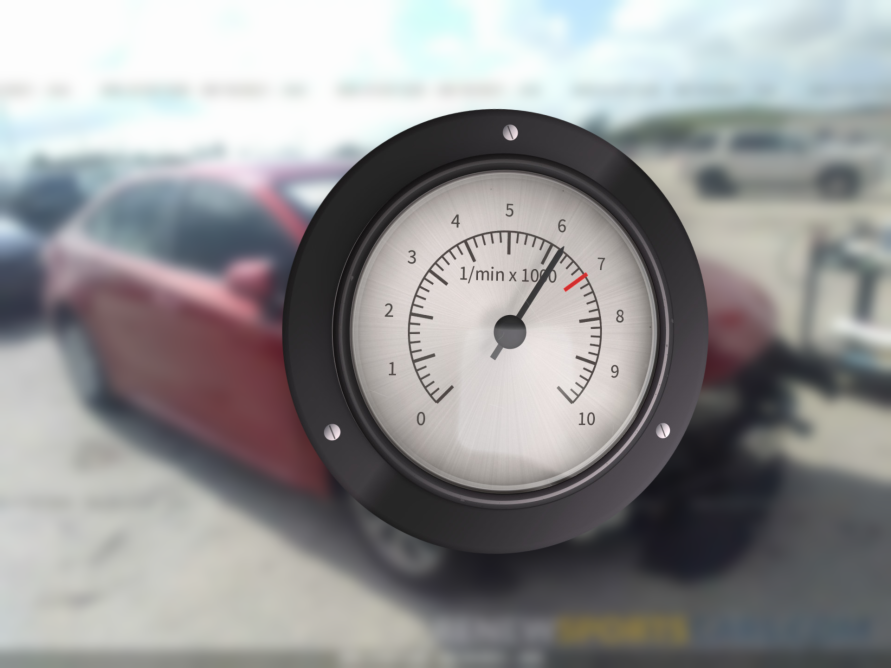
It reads {"value": 6200, "unit": "rpm"}
